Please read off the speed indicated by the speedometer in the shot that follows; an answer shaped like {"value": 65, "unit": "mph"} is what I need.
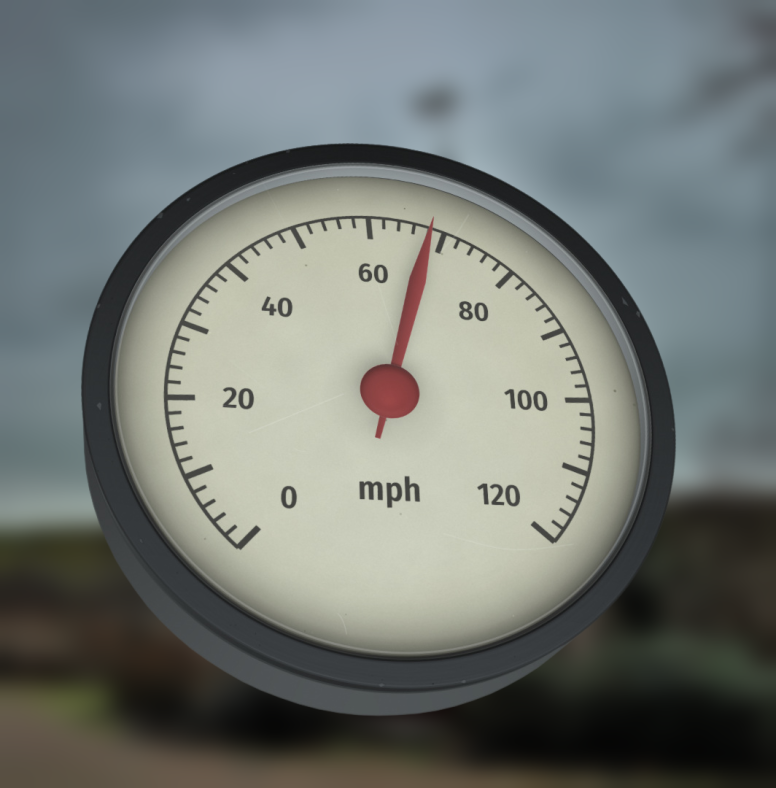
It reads {"value": 68, "unit": "mph"}
